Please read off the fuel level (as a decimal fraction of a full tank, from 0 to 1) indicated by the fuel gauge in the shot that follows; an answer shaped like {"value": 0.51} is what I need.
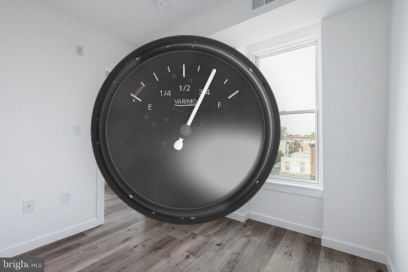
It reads {"value": 0.75}
